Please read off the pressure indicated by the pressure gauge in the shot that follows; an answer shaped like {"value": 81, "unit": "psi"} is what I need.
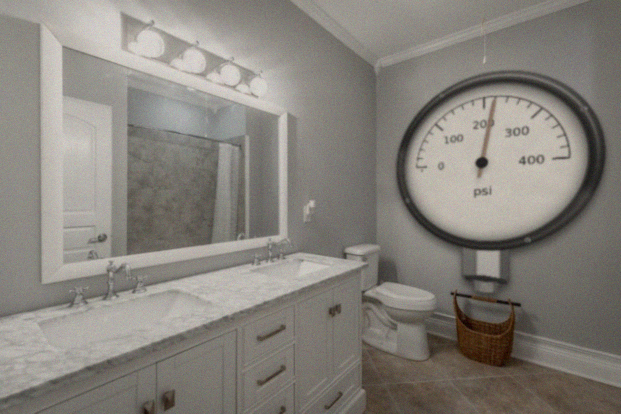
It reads {"value": 220, "unit": "psi"}
